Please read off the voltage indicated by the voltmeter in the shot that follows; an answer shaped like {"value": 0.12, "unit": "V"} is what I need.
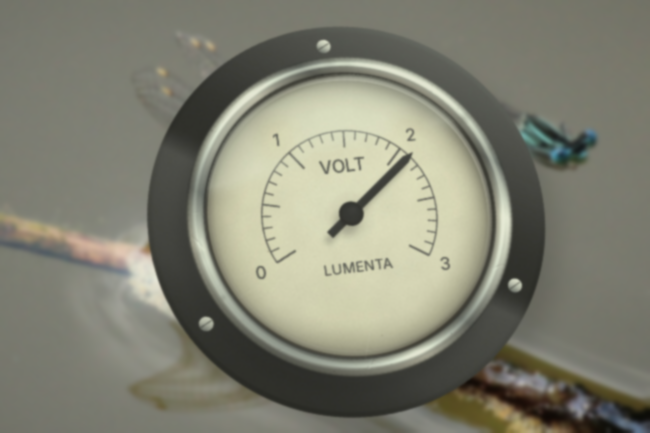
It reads {"value": 2.1, "unit": "V"}
